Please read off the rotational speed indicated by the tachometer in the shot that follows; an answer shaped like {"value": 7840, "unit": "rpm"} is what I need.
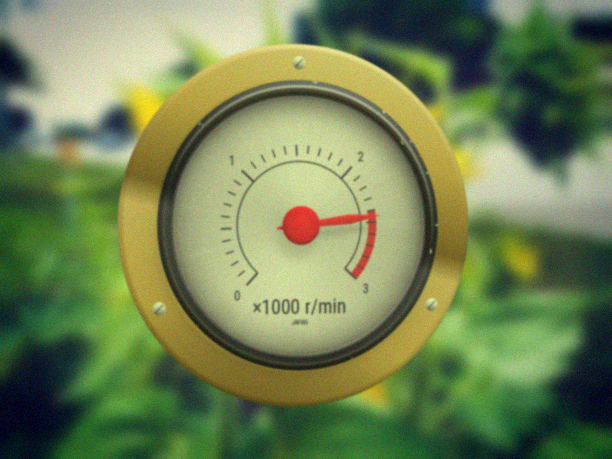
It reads {"value": 2450, "unit": "rpm"}
